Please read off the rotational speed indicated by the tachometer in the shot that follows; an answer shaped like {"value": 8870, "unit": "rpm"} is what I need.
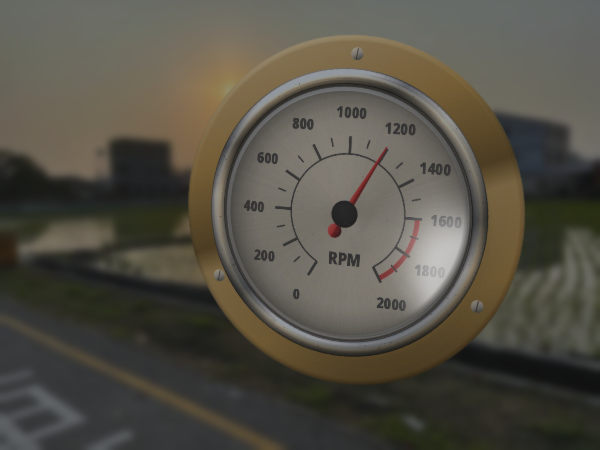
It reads {"value": 1200, "unit": "rpm"}
